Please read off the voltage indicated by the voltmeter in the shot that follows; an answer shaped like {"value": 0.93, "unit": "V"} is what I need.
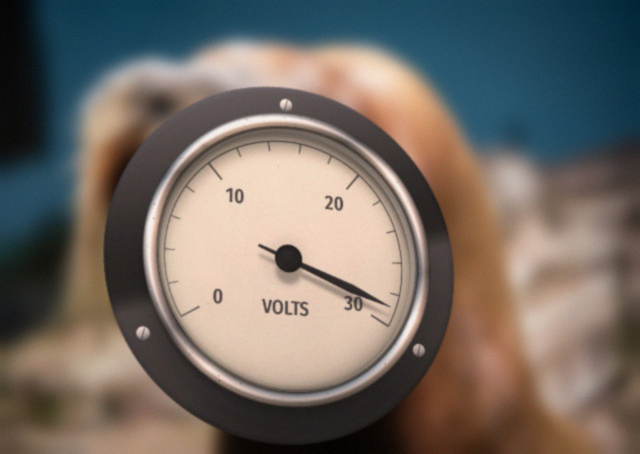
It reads {"value": 29, "unit": "V"}
